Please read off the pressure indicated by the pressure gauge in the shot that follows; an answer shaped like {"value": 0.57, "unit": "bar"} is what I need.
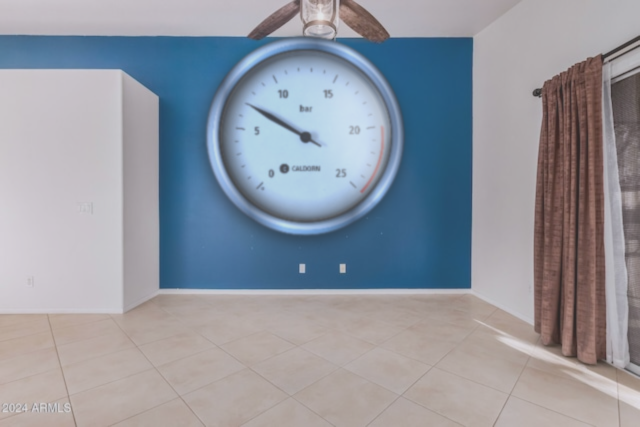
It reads {"value": 7, "unit": "bar"}
